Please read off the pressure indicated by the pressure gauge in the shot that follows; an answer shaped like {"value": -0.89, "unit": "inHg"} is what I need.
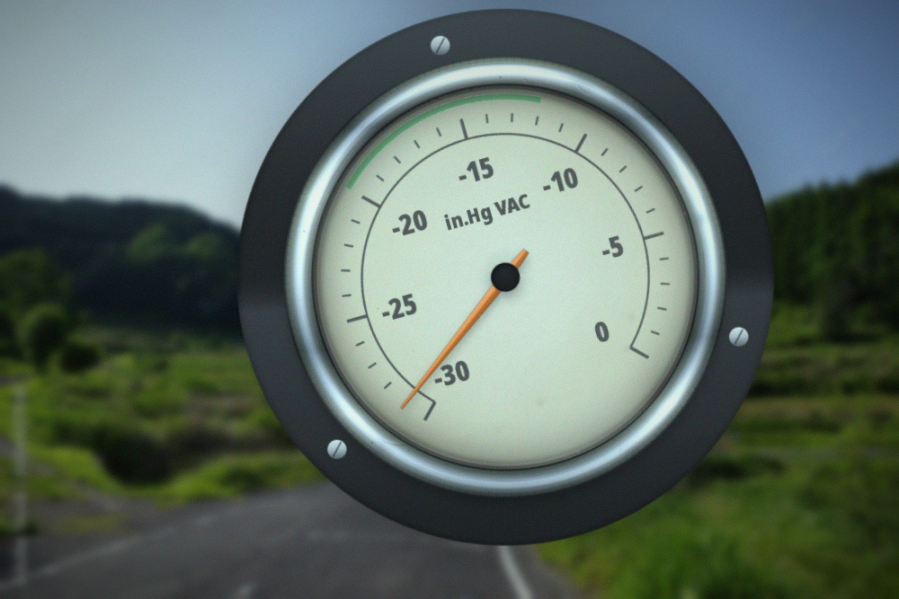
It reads {"value": -29, "unit": "inHg"}
